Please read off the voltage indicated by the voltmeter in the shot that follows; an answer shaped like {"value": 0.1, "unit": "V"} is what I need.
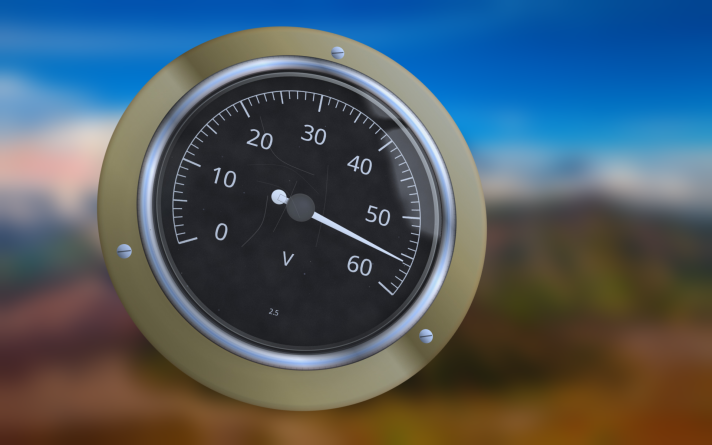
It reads {"value": 56, "unit": "V"}
